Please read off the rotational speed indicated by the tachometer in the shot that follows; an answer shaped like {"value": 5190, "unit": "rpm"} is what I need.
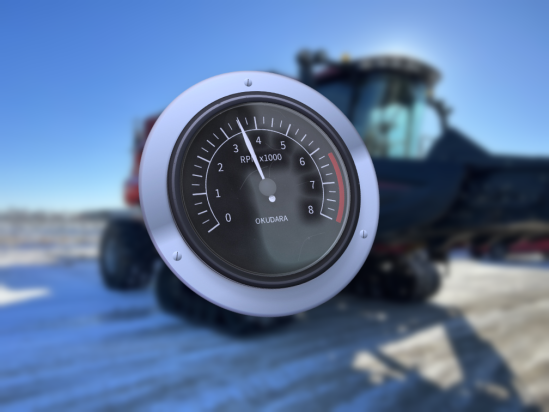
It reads {"value": 3500, "unit": "rpm"}
